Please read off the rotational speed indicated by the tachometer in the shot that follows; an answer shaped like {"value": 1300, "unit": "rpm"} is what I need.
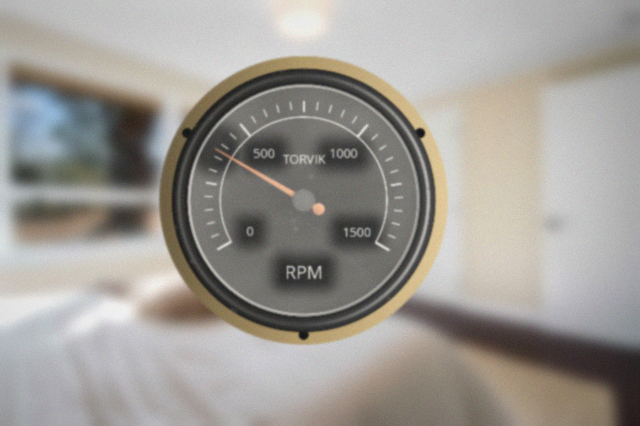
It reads {"value": 375, "unit": "rpm"}
